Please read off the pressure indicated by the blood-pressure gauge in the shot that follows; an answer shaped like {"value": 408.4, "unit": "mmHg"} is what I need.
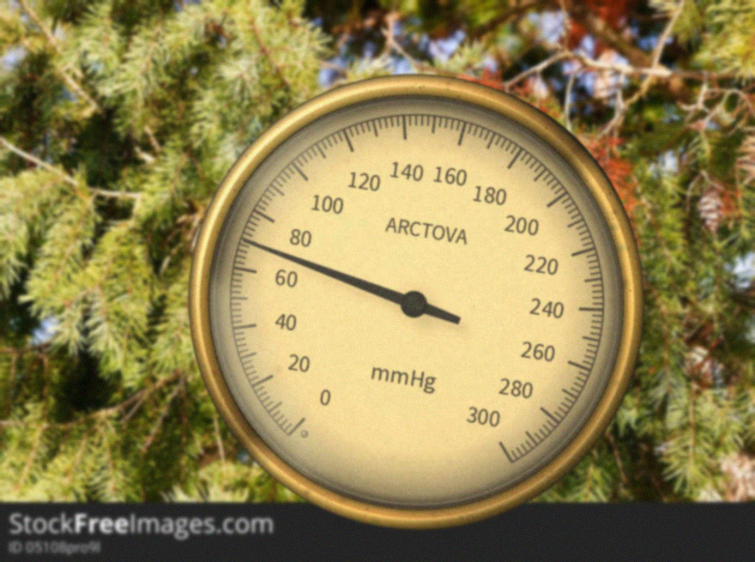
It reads {"value": 70, "unit": "mmHg"}
